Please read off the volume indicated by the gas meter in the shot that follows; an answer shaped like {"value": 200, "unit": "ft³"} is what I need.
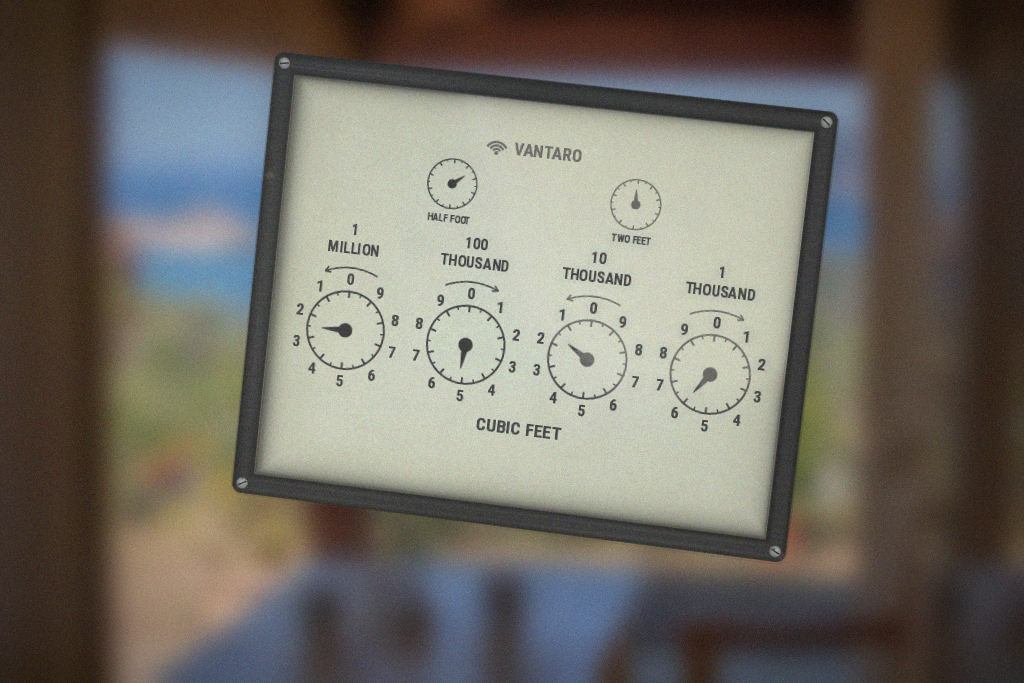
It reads {"value": 251600, "unit": "ft³"}
